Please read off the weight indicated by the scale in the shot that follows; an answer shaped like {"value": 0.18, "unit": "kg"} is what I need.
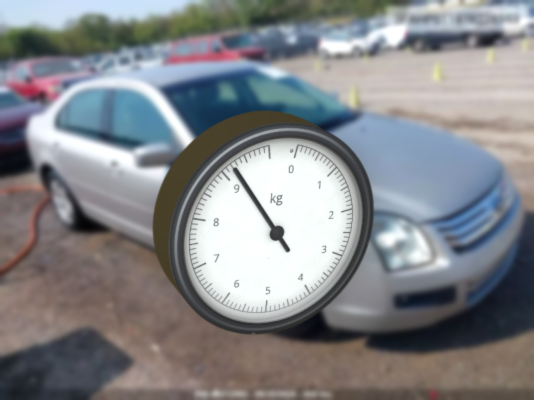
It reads {"value": 9.2, "unit": "kg"}
